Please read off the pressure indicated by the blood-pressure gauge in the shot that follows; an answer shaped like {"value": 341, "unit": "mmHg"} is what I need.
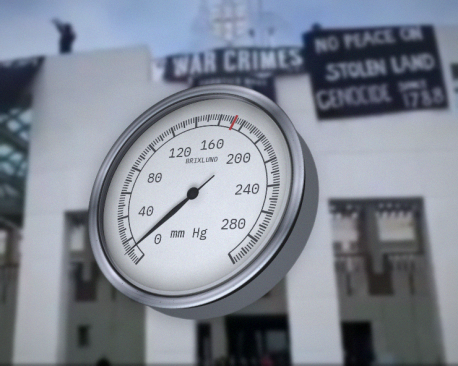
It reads {"value": 10, "unit": "mmHg"}
